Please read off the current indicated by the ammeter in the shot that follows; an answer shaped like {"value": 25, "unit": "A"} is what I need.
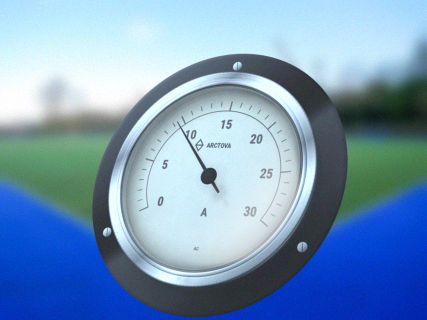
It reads {"value": 9.5, "unit": "A"}
